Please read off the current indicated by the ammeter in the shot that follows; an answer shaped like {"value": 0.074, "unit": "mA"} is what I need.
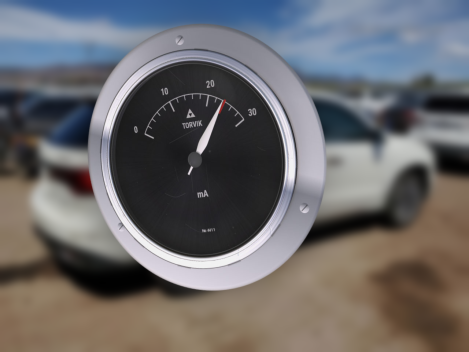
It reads {"value": 24, "unit": "mA"}
